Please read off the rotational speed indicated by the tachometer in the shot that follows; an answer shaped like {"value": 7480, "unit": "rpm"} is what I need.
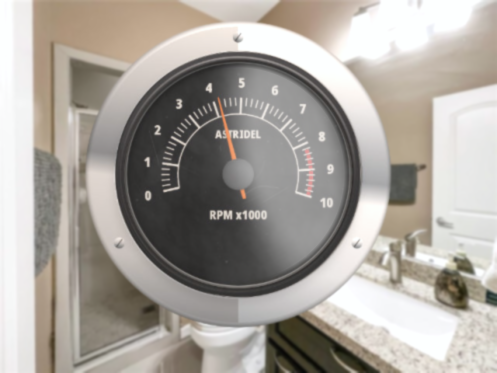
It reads {"value": 4200, "unit": "rpm"}
